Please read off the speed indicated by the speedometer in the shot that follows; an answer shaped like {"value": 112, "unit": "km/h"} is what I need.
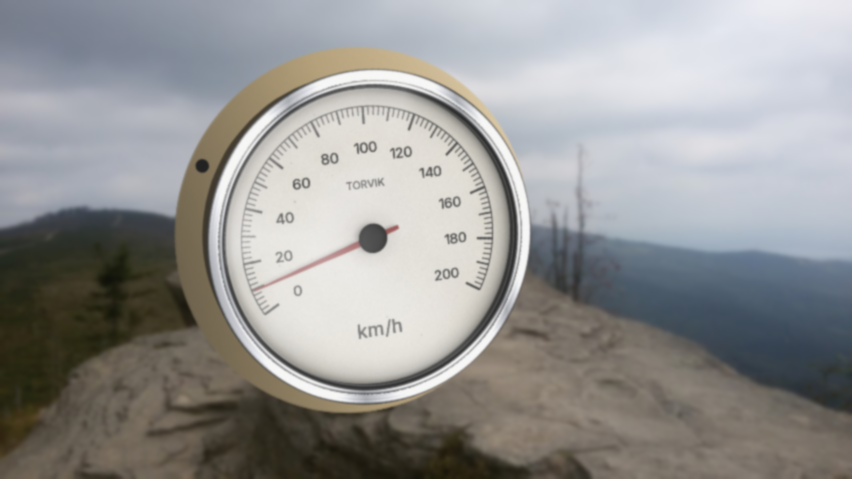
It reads {"value": 10, "unit": "km/h"}
